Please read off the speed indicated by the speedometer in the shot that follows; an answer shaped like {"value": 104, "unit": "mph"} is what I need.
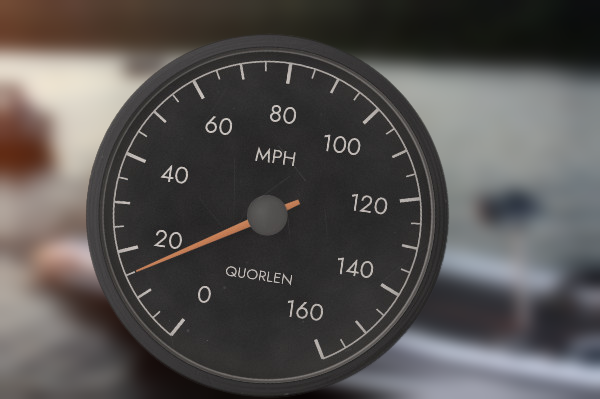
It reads {"value": 15, "unit": "mph"}
